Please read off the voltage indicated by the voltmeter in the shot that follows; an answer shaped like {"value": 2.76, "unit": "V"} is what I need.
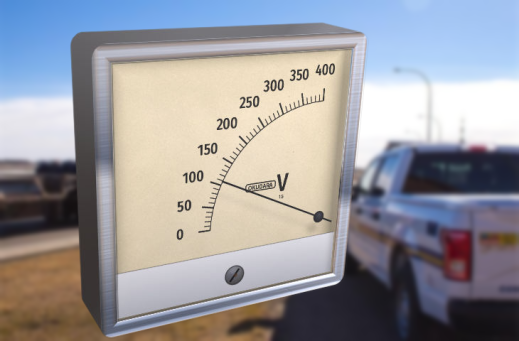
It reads {"value": 110, "unit": "V"}
